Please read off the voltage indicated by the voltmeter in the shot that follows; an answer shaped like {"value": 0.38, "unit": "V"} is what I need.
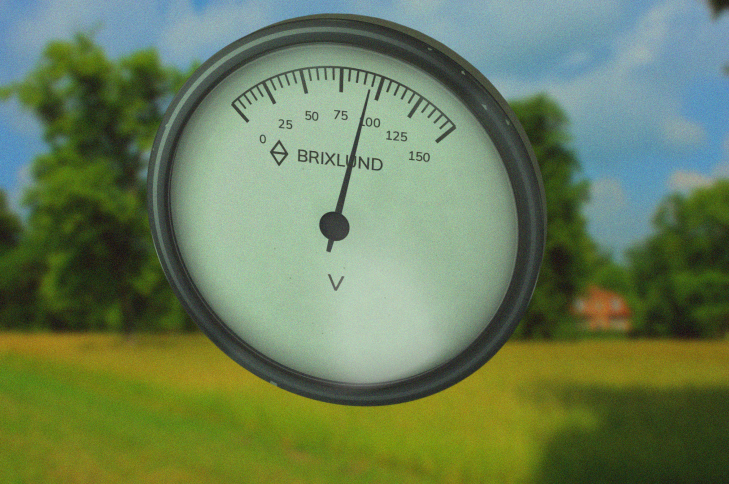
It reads {"value": 95, "unit": "V"}
